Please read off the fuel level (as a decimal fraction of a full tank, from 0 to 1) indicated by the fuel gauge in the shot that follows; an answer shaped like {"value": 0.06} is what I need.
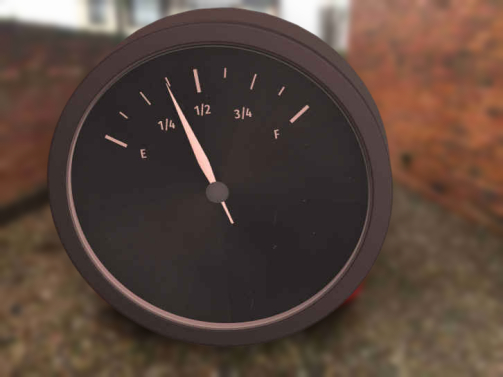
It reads {"value": 0.375}
